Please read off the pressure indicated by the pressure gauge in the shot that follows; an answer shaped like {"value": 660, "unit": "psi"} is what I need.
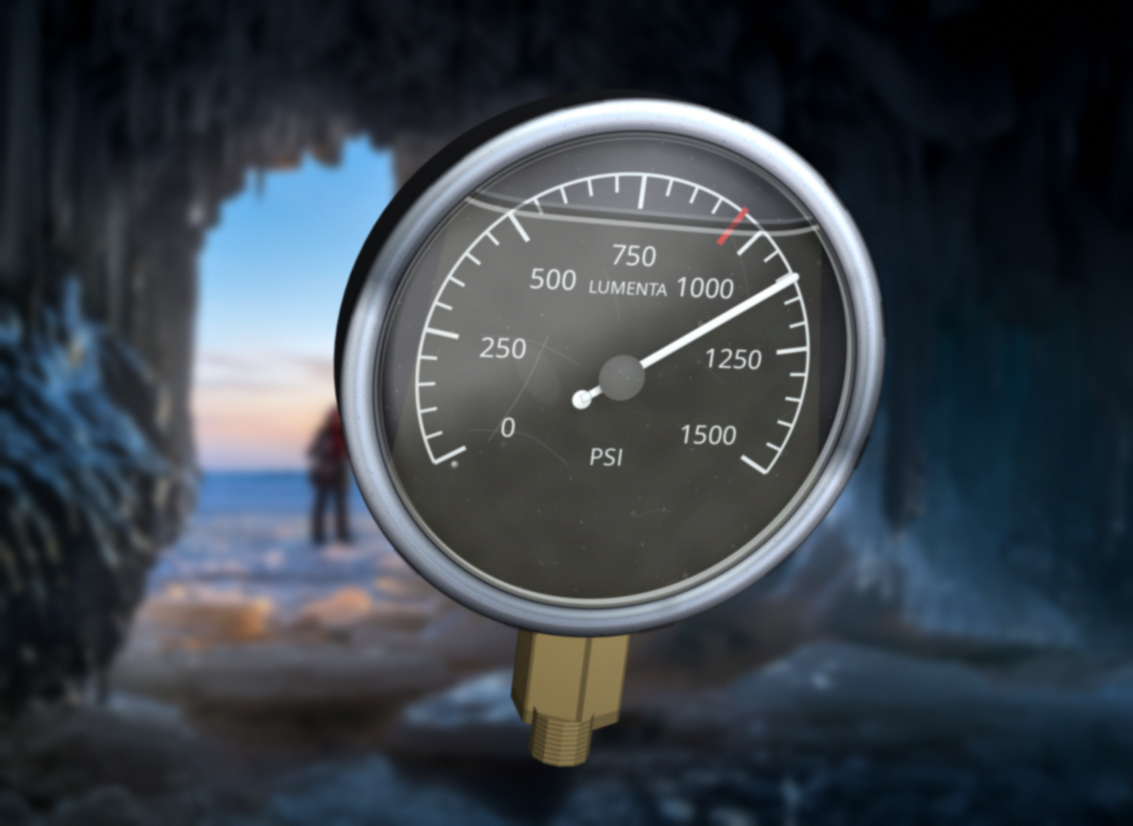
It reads {"value": 1100, "unit": "psi"}
